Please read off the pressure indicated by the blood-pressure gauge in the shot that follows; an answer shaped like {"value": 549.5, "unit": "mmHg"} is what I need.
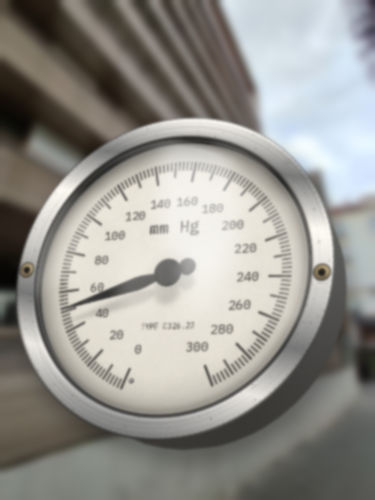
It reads {"value": 50, "unit": "mmHg"}
